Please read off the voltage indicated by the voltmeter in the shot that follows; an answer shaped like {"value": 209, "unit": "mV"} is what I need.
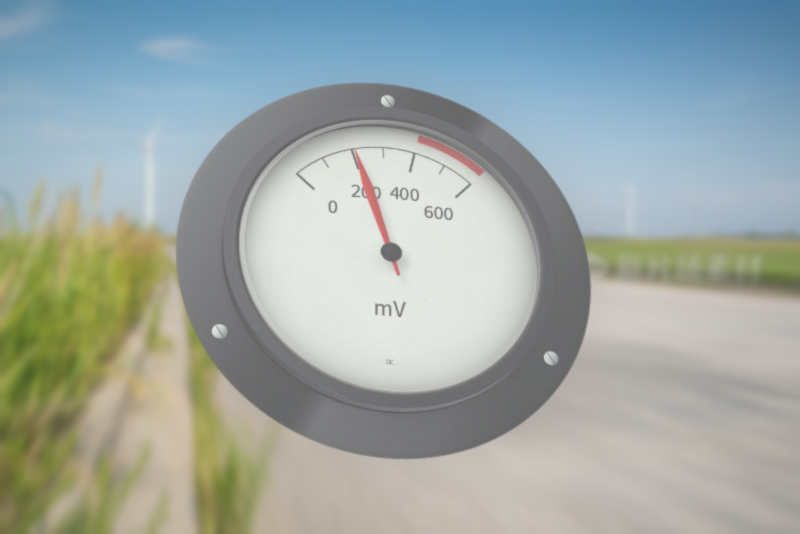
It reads {"value": 200, "unit": "mV"}
